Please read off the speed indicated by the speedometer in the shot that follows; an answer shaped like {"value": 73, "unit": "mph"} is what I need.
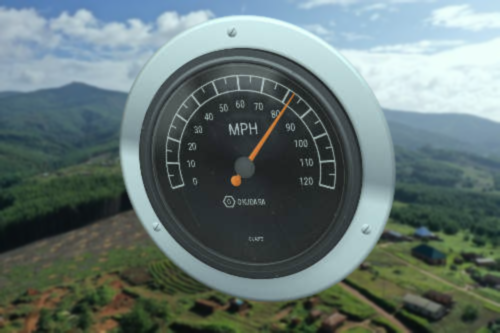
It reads {"value": 82.5, "unit": "mph"}
